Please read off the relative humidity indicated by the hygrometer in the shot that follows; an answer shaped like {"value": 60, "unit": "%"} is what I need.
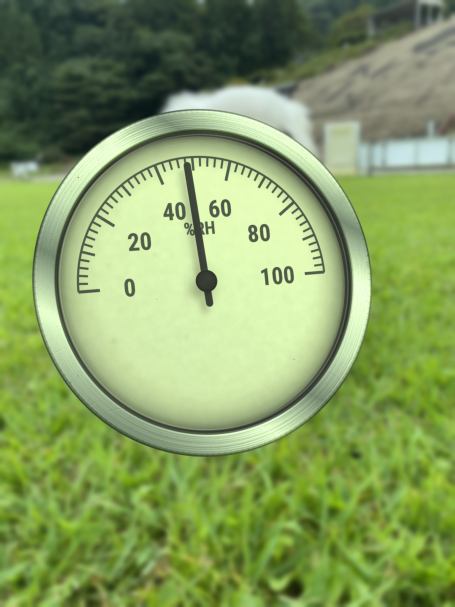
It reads {"value": 48, "unit": "%"}
